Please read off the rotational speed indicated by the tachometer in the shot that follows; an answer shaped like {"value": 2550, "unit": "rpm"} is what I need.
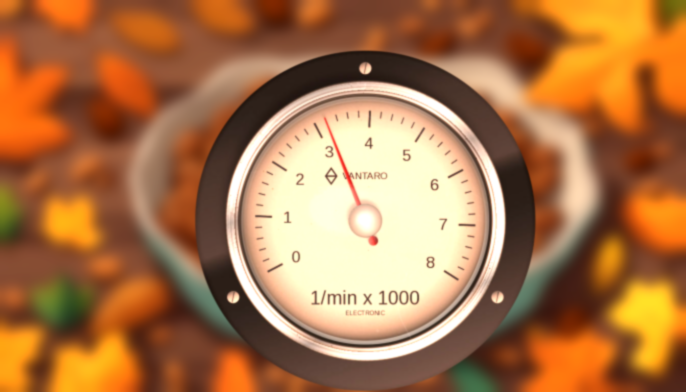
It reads {"value": 3200, "unit": "rpm"}
